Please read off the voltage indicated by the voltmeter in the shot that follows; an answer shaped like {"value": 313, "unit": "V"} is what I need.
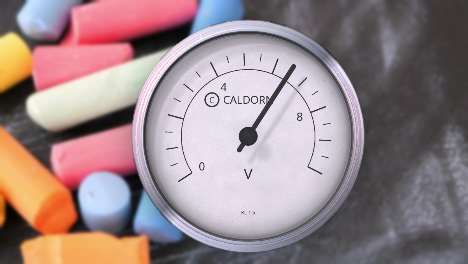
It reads {"value": 6.5, "unit": "V"}
